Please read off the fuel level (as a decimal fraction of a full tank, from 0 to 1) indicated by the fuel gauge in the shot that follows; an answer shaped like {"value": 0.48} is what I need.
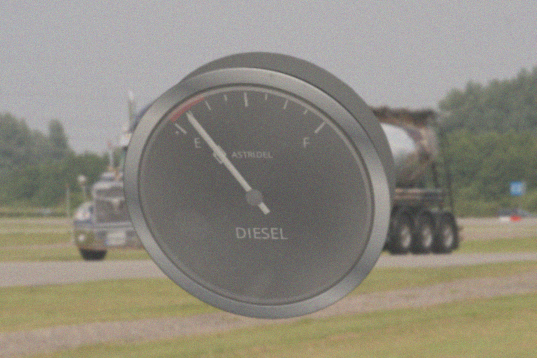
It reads {"value": 0.125}
